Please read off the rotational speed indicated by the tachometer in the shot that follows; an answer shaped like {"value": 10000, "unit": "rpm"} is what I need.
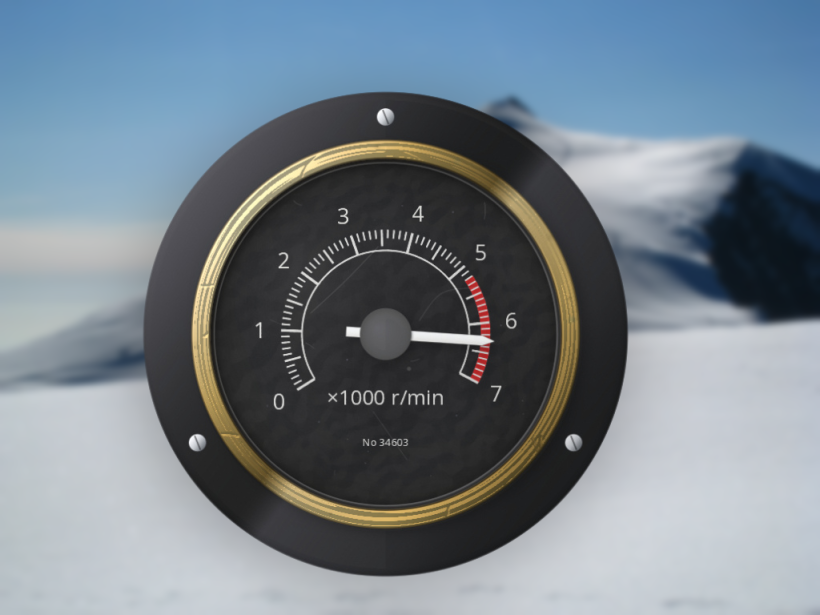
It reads {"value": 6300, "unit": "rpm"}
